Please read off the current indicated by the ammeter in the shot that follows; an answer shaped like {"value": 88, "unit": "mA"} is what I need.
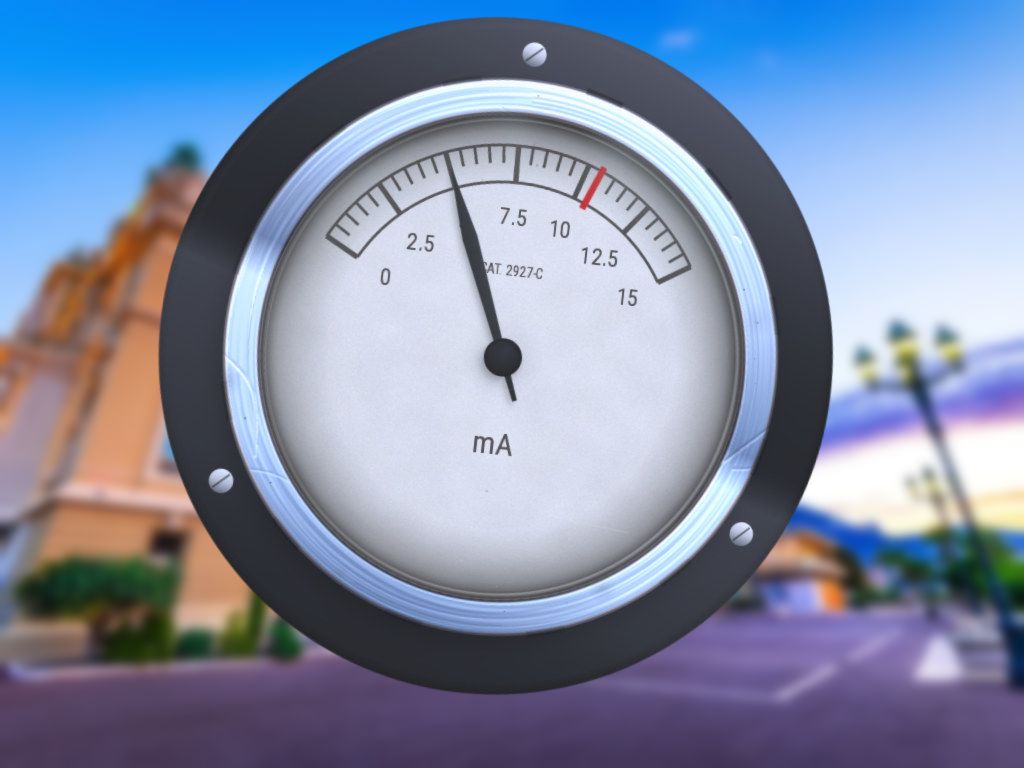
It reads {"value": 5, "unit": "mA"}
